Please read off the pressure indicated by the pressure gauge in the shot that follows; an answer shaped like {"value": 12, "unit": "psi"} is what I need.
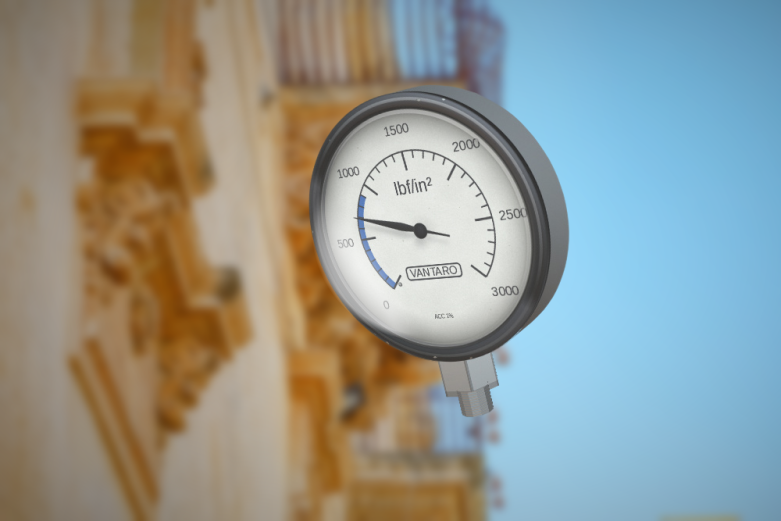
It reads {"value": 700, "unit": "psi"}
